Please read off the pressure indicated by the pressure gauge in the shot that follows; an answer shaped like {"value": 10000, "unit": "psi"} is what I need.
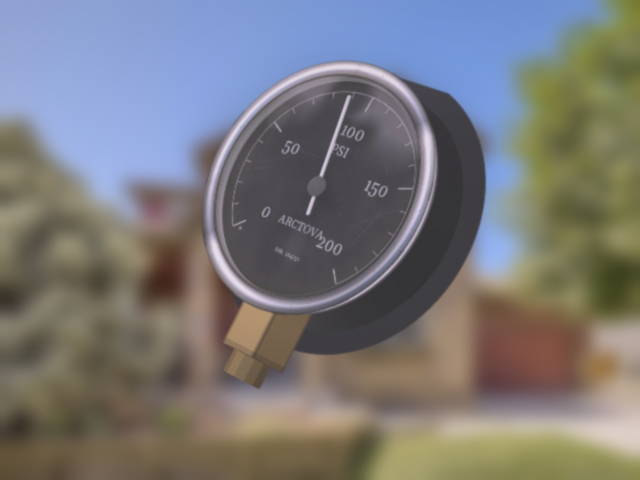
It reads {"value": 90, "unit": "psi"}
